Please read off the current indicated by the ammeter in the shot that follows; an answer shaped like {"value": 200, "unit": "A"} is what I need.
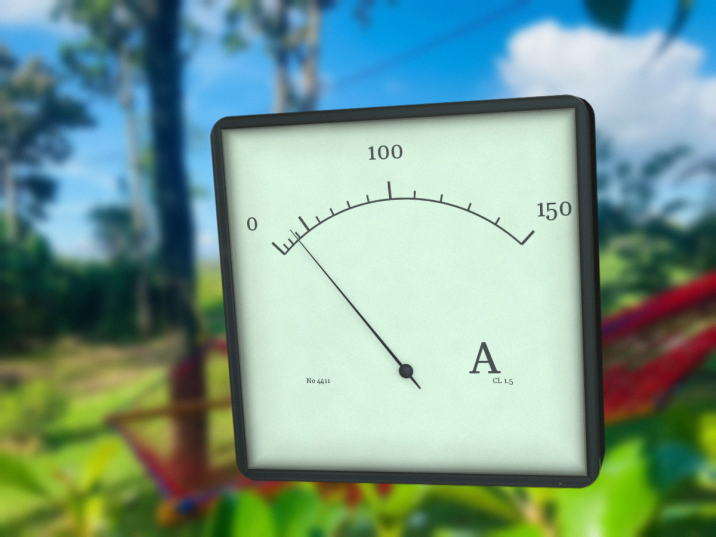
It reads {"value": 40, "unit": "A"}
